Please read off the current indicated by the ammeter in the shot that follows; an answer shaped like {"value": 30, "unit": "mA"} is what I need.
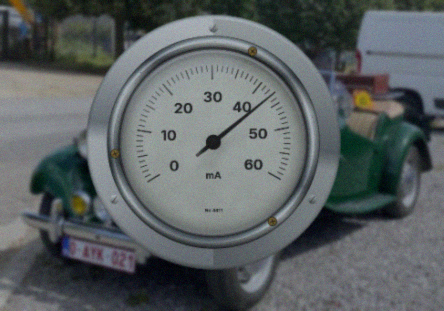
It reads {"value": 43, "unit": "mA"}
